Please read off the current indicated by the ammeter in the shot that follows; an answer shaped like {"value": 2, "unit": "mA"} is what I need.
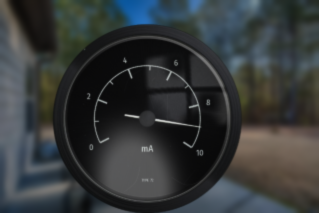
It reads {"value": 9, "unit": "mA"}
